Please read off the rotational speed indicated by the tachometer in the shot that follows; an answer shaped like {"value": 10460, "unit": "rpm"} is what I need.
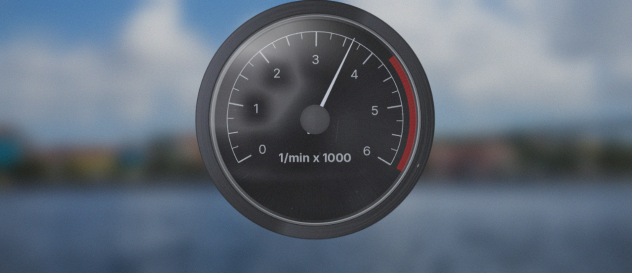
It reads {"value": 3625, "unit": "rpm"}
